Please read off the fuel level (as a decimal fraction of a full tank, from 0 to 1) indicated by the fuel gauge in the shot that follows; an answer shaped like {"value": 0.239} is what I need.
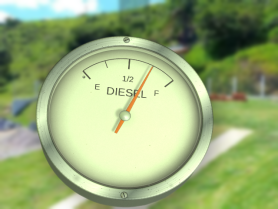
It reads {"value": 0.75}
